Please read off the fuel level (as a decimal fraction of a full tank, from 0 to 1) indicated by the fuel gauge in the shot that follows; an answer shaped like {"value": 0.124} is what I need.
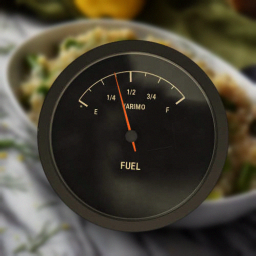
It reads {"value": 0.375}
